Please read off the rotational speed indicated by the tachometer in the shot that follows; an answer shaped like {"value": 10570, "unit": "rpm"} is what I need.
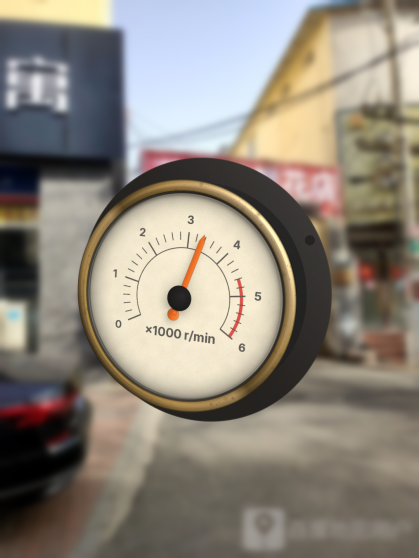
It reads {"value": 3400, "unit": "rpm"}
